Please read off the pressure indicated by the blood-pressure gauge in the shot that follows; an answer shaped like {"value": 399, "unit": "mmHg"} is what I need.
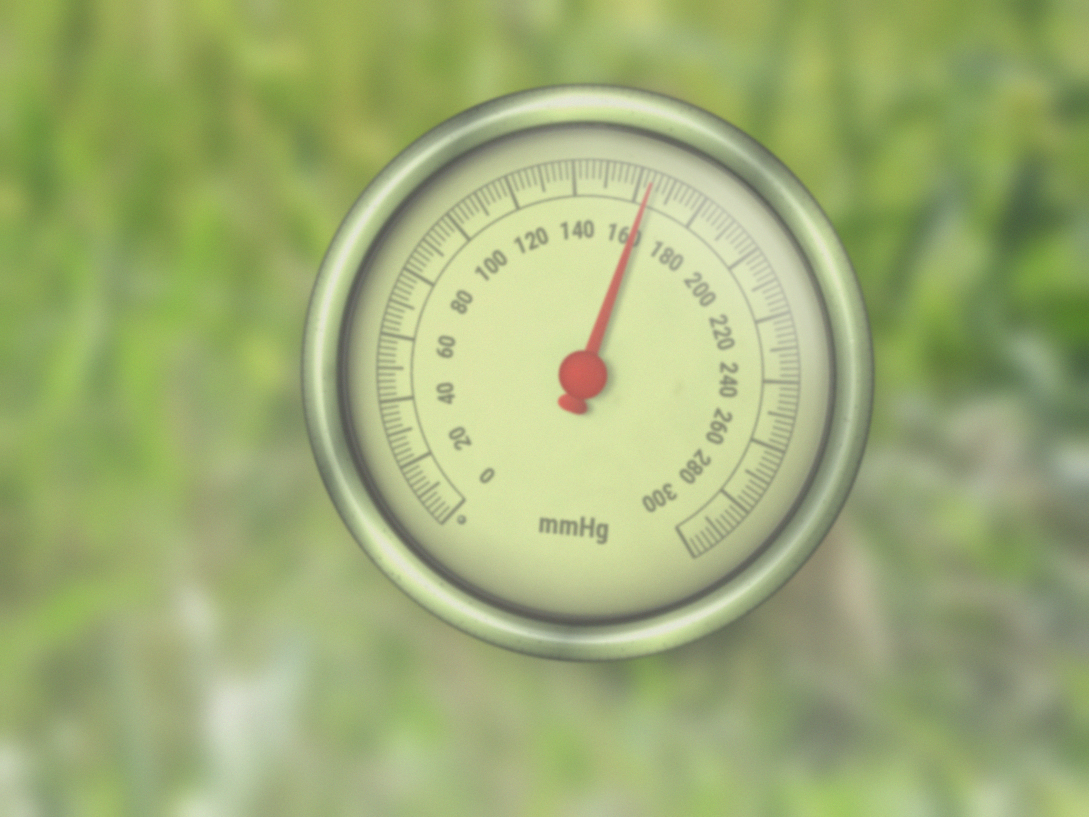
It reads {"value": 164, "unit": "mmHg"}
